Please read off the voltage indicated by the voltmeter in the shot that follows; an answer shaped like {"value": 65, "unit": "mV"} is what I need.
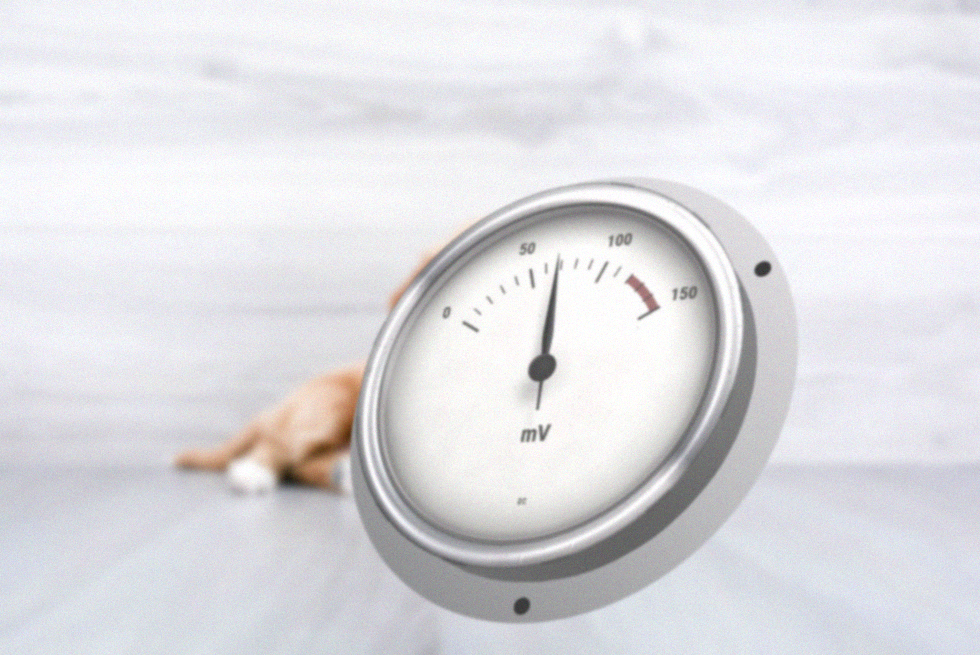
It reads {"value": 70, "unit": "mV"}
